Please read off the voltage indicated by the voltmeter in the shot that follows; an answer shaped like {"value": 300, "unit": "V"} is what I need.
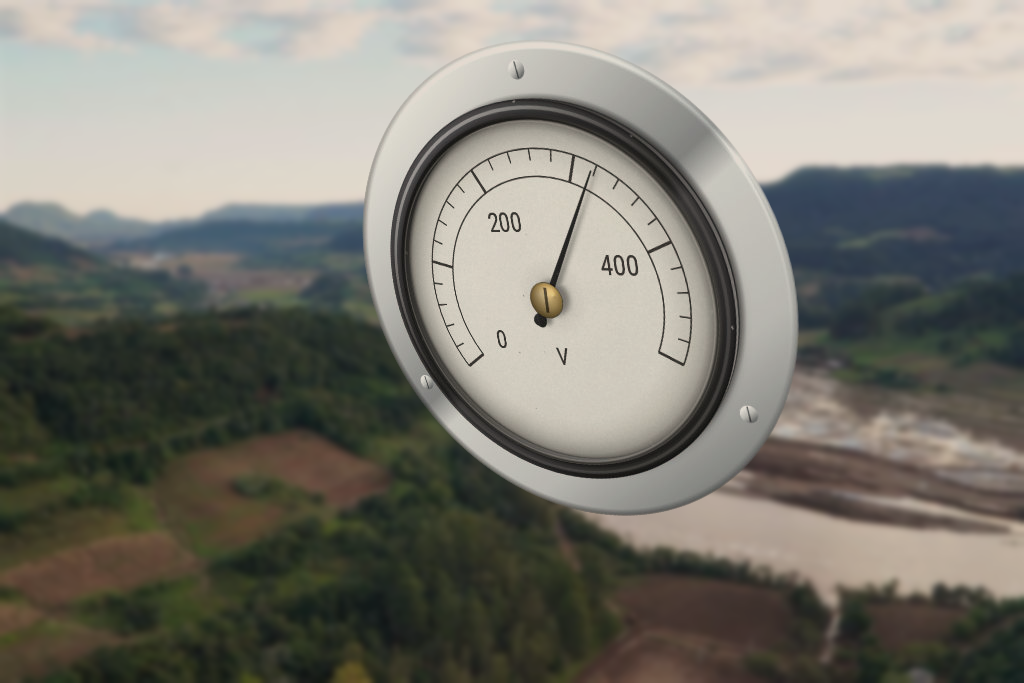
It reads {"value": 320, "unit": "V"}
